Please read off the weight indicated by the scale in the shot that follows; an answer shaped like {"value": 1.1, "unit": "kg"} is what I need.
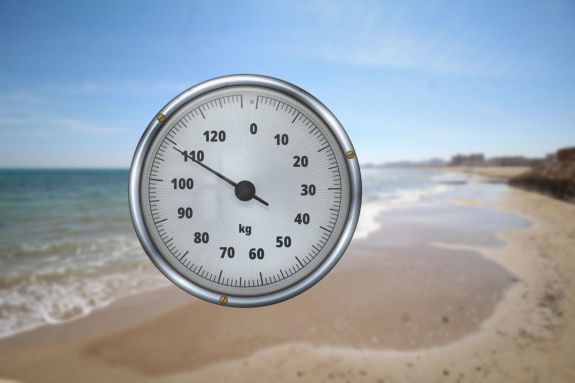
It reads {"value": 109, "unit": "kg"}
